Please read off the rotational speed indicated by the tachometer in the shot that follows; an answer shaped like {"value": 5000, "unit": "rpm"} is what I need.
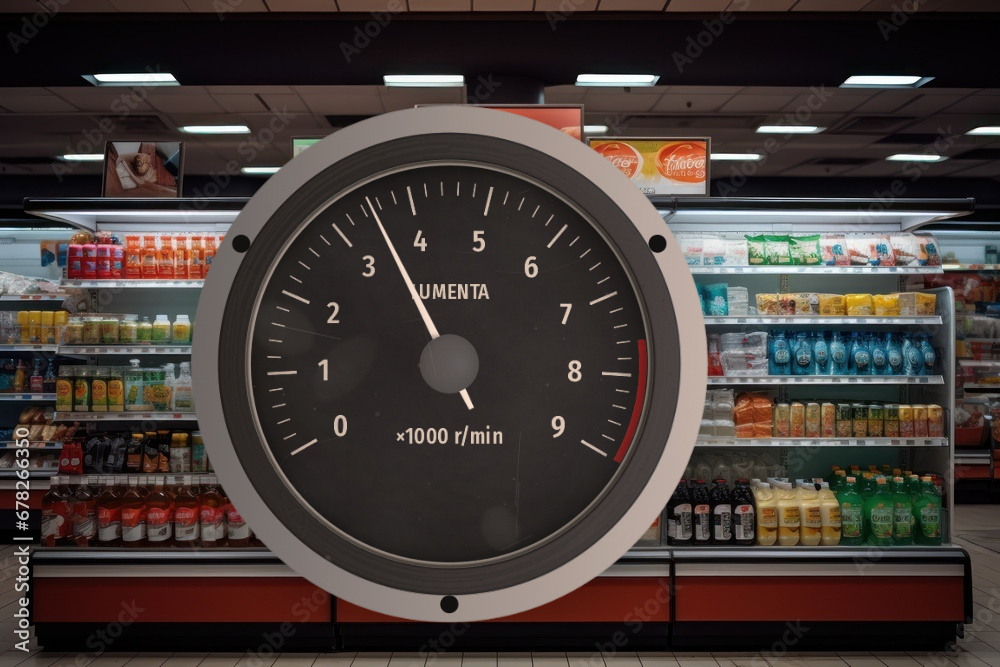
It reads {"value": 3500, "unit": "rpm"}
